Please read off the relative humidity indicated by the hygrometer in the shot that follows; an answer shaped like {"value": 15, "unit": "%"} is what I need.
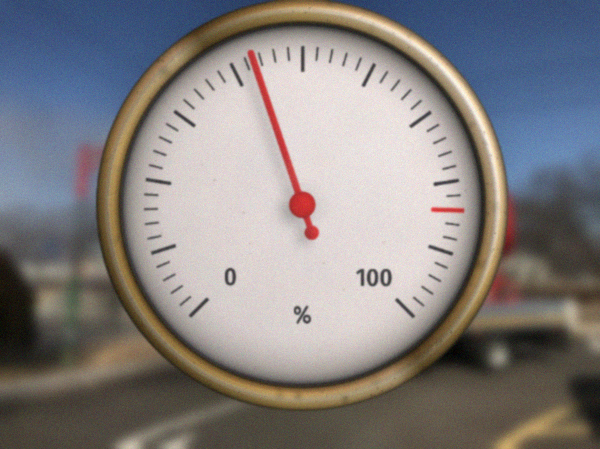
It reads {"value": 43, "unit": "%"}
